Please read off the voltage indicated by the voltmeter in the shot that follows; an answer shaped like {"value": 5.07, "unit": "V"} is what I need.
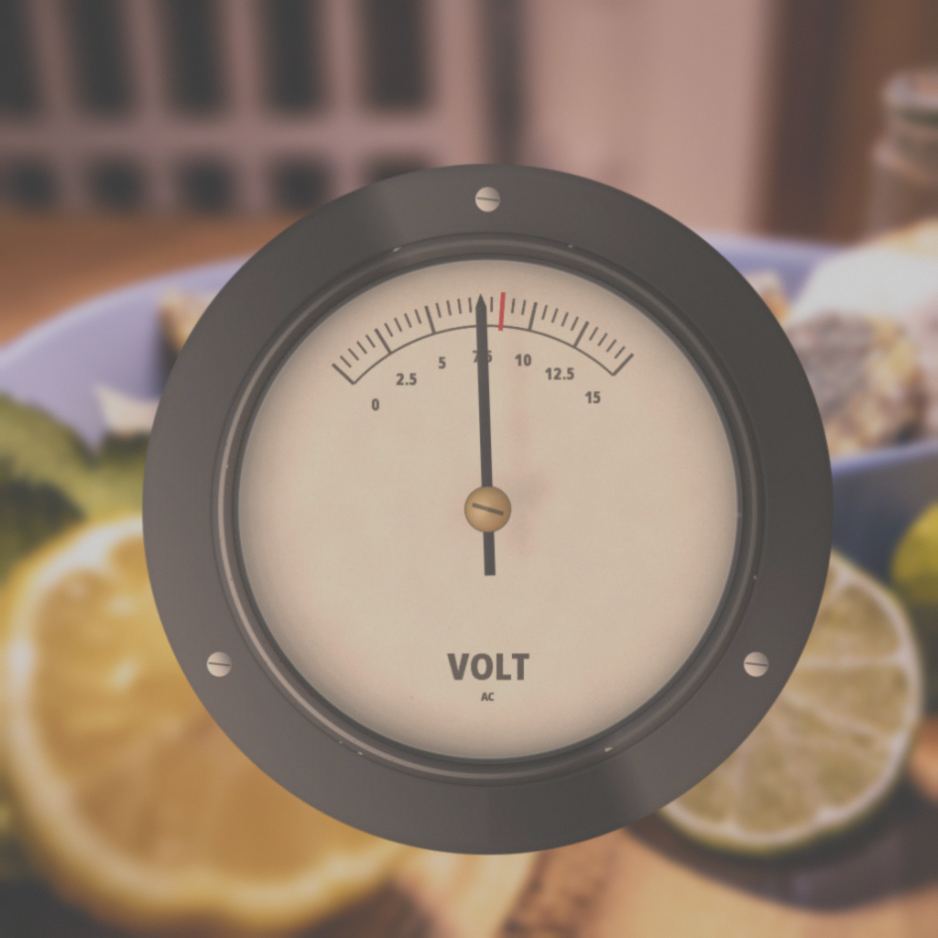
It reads {"value": 7.5, "unit": "V"}
